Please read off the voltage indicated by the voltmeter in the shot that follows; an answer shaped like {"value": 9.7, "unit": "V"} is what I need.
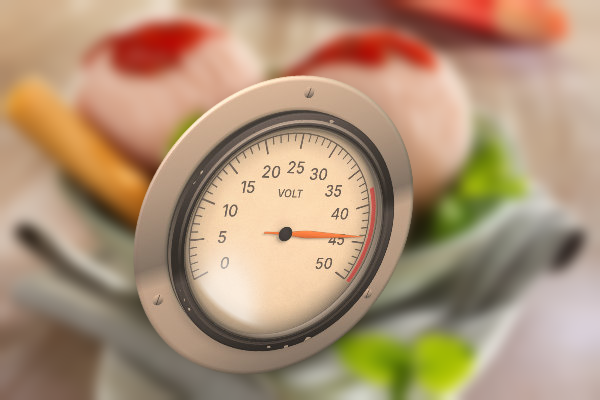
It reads {"value": 44, "unit": "V"}
